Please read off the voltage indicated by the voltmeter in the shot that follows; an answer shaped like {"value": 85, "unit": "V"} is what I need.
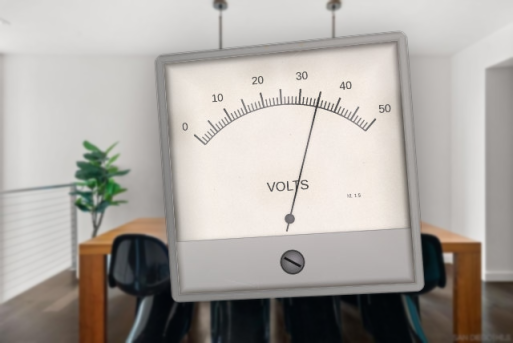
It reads {"value": 35, "unit": "V"}
